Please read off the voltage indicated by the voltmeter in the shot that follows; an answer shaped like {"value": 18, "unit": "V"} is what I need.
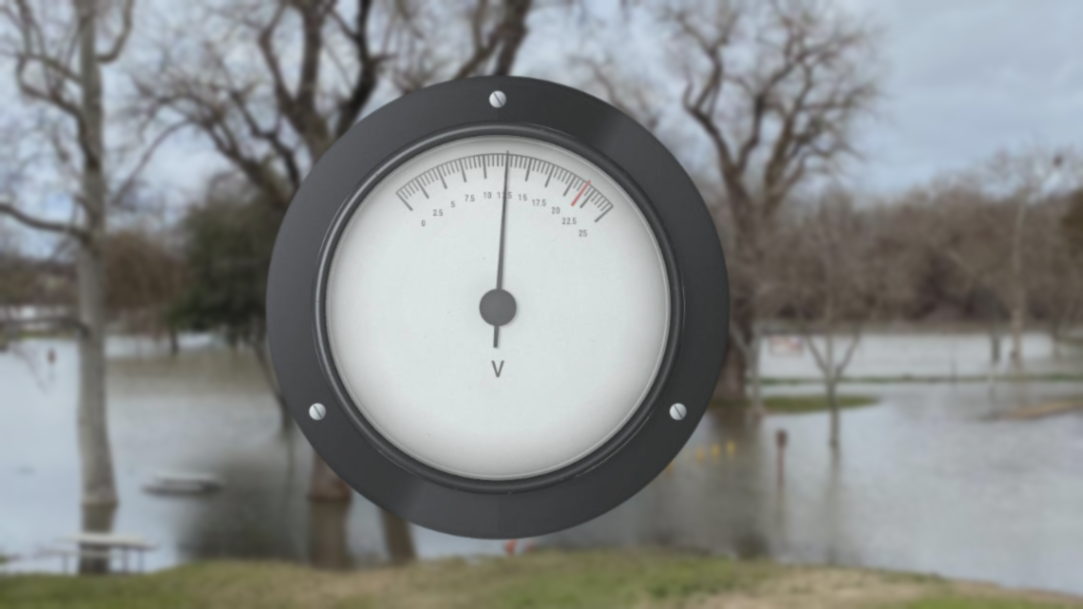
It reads {"value": 12.5, "unit": "V"}
